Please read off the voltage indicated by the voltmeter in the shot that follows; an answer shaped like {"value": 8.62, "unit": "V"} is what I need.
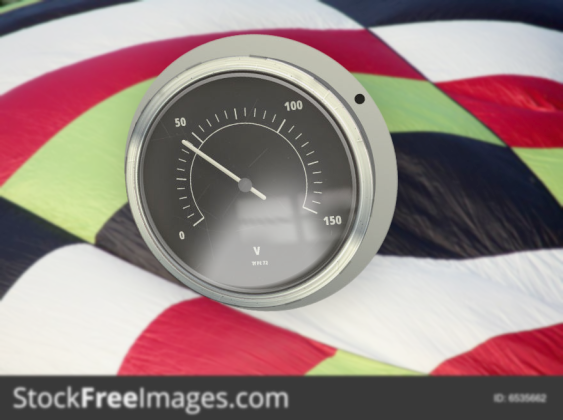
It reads {"value": 45, "unit": "V"}
